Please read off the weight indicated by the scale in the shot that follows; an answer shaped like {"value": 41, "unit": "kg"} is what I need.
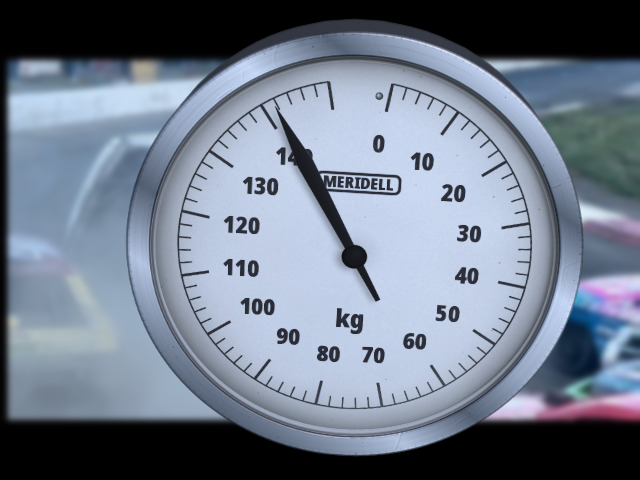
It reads {"value": 142, "unit": "kg"}
